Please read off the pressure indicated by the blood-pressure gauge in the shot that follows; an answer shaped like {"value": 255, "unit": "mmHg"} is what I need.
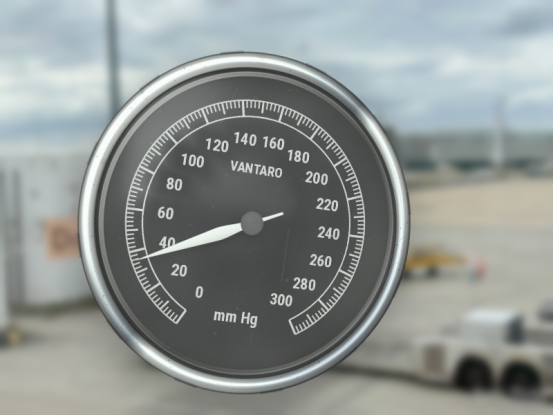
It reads {"value": 36, "unit": "mmHg"}
